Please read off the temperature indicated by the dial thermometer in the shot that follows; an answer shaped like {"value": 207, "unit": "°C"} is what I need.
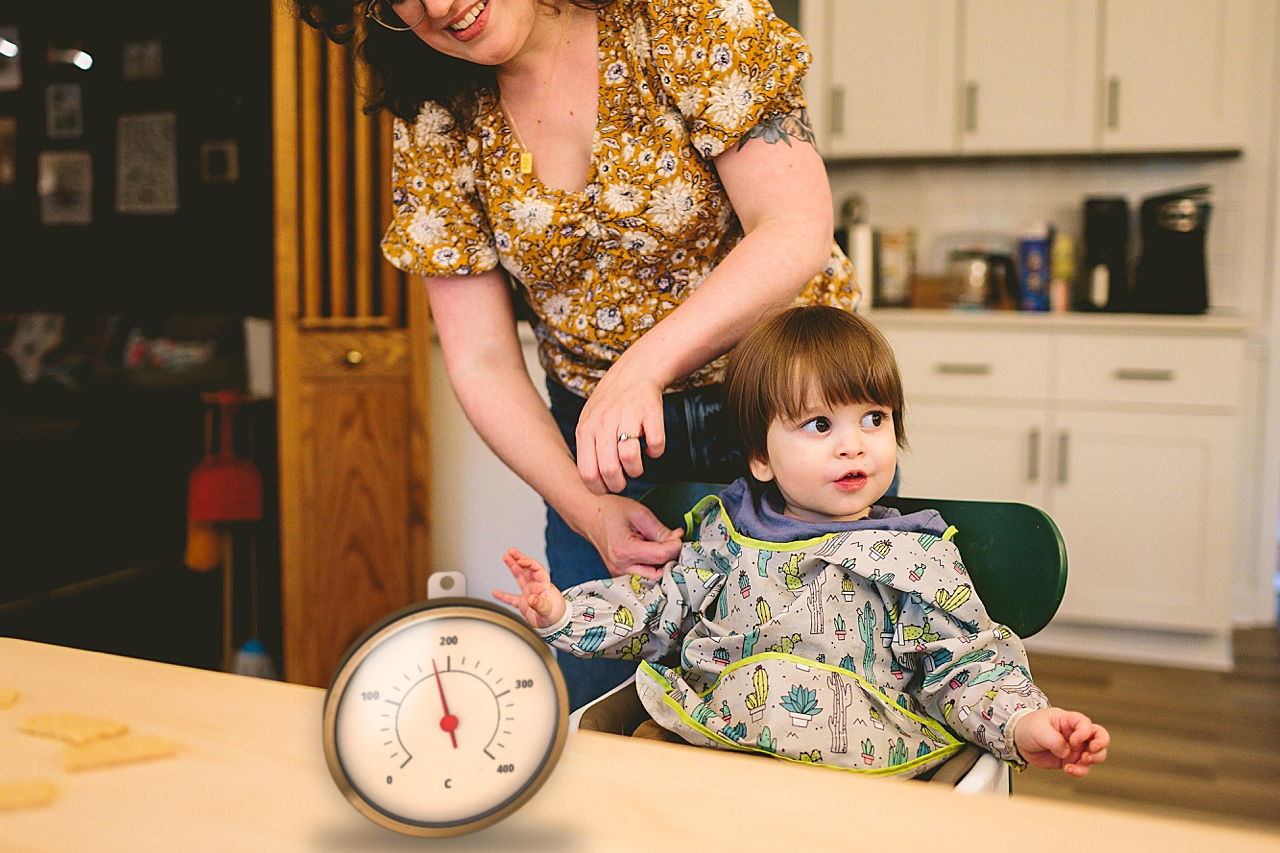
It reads {"value": 180, "unit": "°C"}
